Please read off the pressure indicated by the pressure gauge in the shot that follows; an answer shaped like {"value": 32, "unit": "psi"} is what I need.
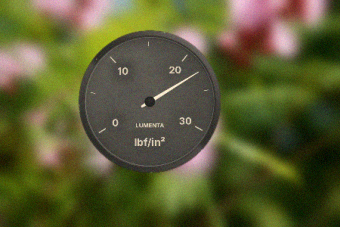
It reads {"value": 22.5, "unit": "psi"}
